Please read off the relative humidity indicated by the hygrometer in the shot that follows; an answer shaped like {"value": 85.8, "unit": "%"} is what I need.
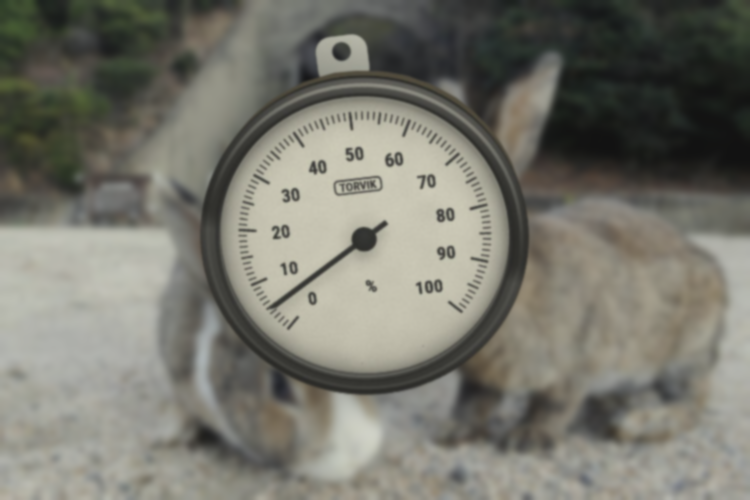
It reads {"value": 5, "unit": "%"}
